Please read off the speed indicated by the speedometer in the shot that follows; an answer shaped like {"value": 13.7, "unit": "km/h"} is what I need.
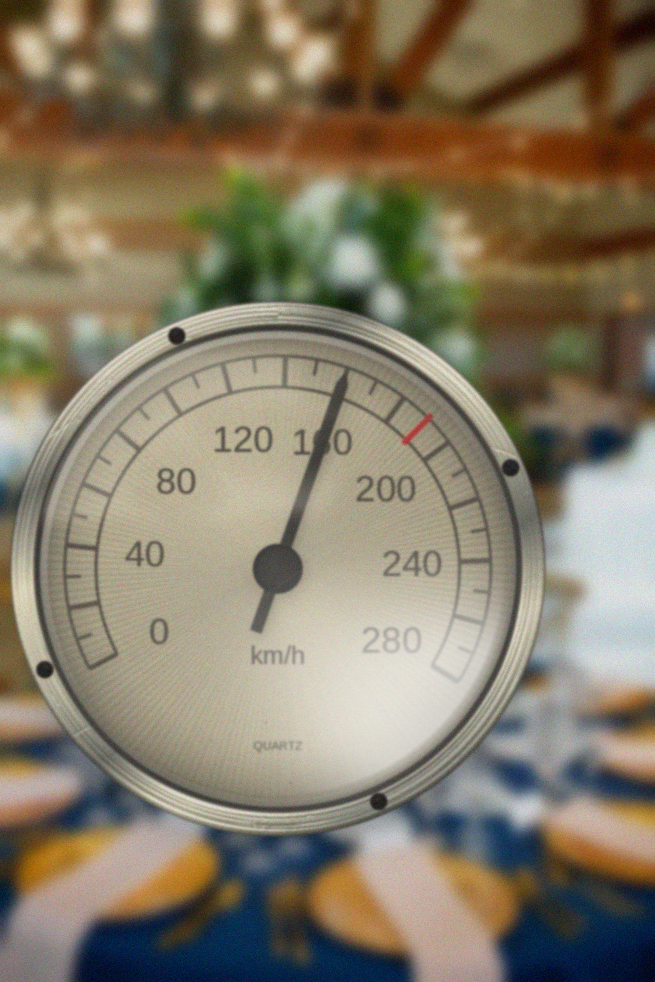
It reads {"value": 160, "unit": "km/h"}
